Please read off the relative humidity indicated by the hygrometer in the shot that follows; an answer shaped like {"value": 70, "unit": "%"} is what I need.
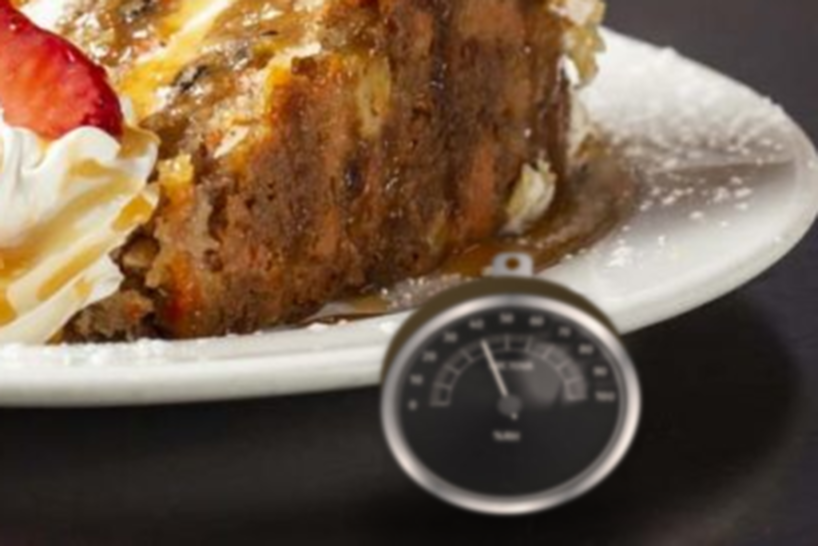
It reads {"value": 40, "unit": "%"}
